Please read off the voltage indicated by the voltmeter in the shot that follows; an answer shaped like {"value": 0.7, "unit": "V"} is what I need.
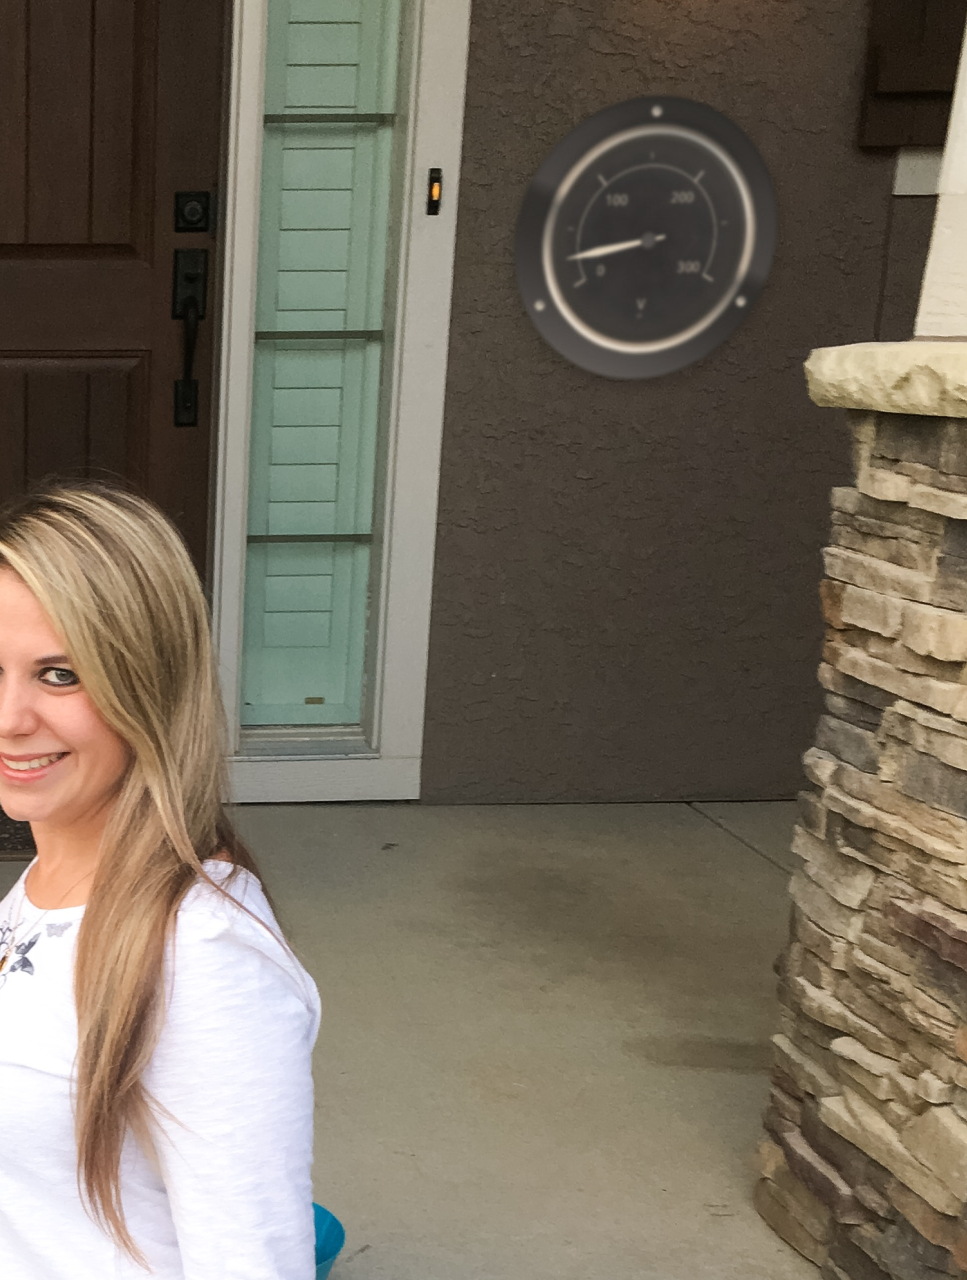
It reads {"value": 25, "unit": "V"}
